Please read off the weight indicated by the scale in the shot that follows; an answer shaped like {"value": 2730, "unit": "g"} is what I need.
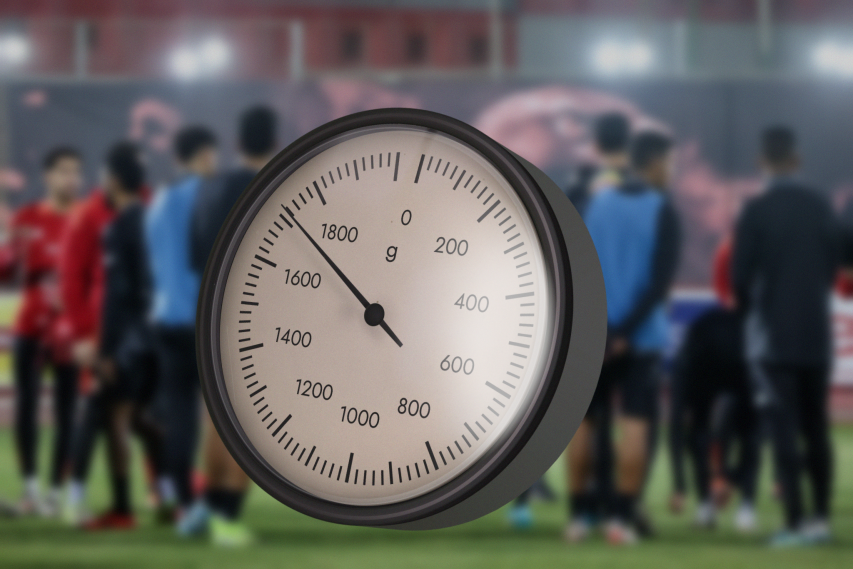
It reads {"value": 1720, "unit": "g"}
